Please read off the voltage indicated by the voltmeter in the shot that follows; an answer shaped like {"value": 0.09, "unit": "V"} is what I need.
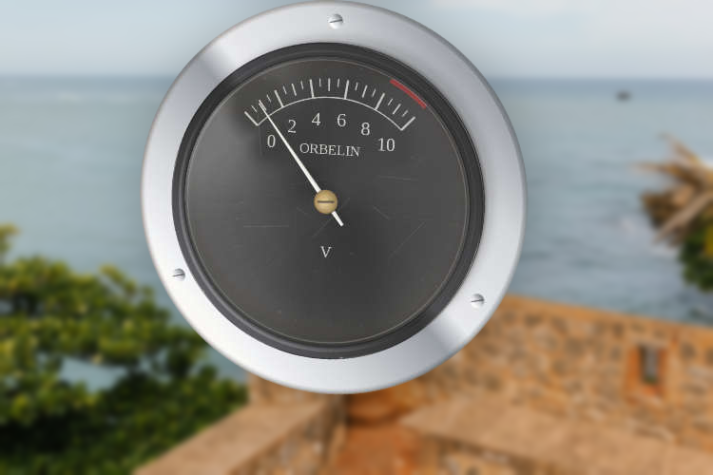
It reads {"value": 1, "unit": "V"}
